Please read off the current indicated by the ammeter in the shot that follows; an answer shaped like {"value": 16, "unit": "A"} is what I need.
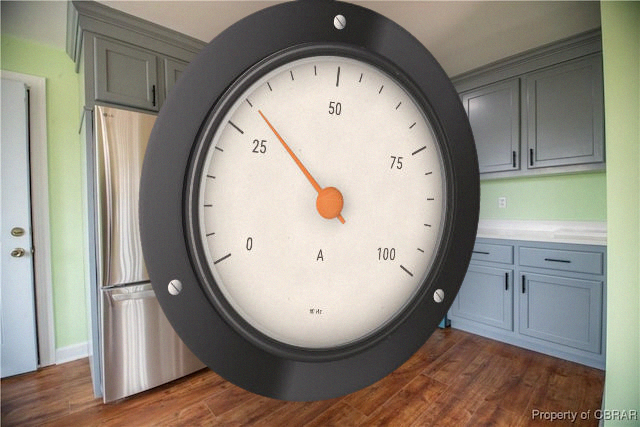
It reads {"value": 30, "unit": "A"}
